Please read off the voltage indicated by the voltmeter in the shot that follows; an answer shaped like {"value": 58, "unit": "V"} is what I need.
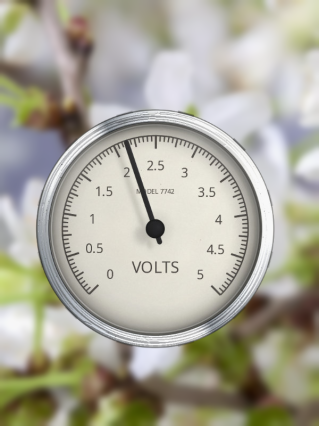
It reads {"value": 2.15, "unit": "V"}
